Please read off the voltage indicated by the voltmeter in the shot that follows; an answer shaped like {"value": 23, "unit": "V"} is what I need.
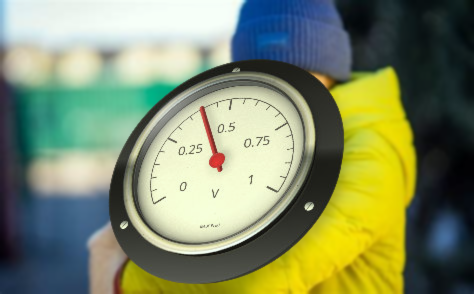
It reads {"value": 0.4, "unit": "V"}
